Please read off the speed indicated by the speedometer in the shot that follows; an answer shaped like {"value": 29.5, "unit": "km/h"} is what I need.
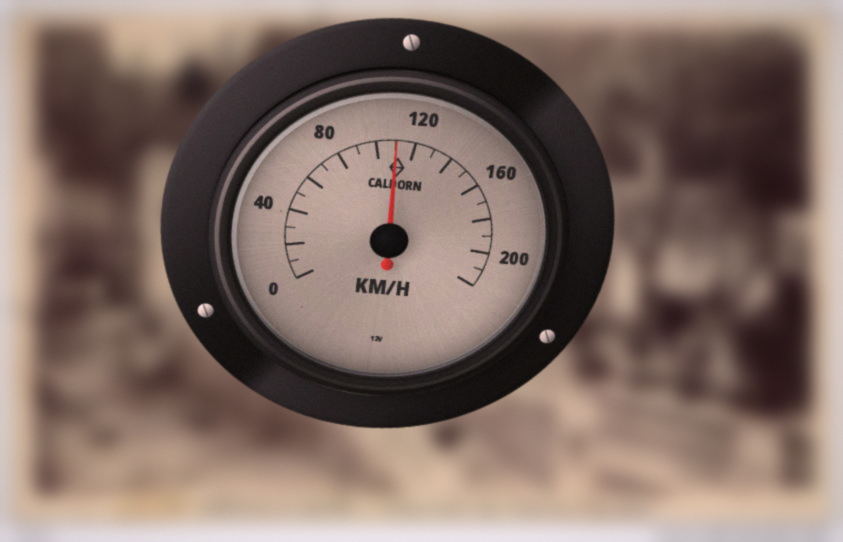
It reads {"value": 110, "unit": "km/h"}
